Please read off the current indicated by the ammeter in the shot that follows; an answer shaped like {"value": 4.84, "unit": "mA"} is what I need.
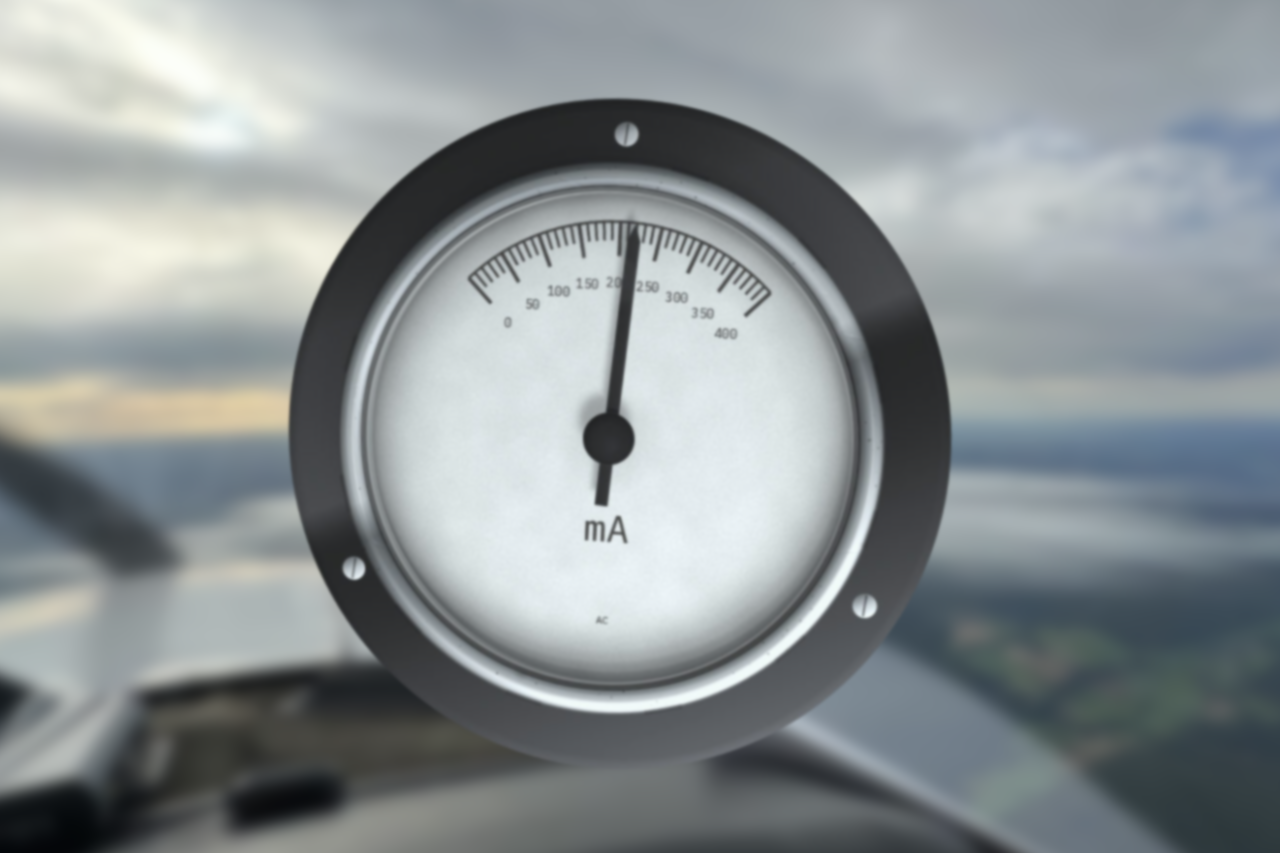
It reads {"value": 220, "unit": "mA"}
